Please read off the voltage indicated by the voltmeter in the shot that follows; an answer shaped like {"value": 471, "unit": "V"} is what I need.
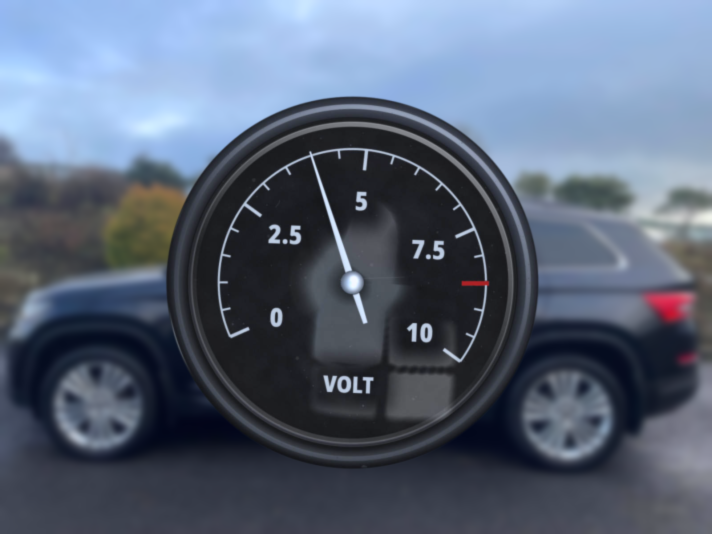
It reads {"value": 4, "unit": "V"}
